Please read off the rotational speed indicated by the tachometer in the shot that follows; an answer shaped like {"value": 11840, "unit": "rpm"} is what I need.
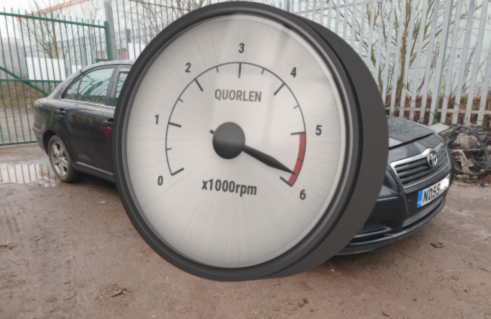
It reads {"value": 5750, "unit": "rpm"}
